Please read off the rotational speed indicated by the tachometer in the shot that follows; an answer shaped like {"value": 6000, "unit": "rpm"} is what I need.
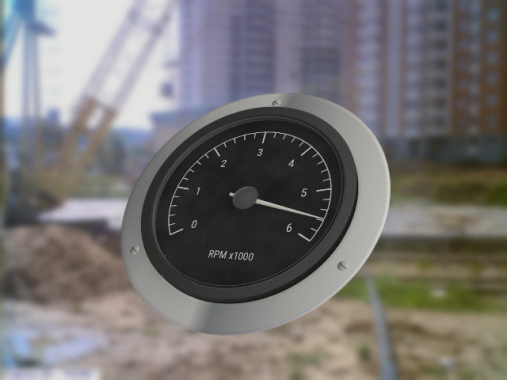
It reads {"value": 5600, "unit": "rpm"}
